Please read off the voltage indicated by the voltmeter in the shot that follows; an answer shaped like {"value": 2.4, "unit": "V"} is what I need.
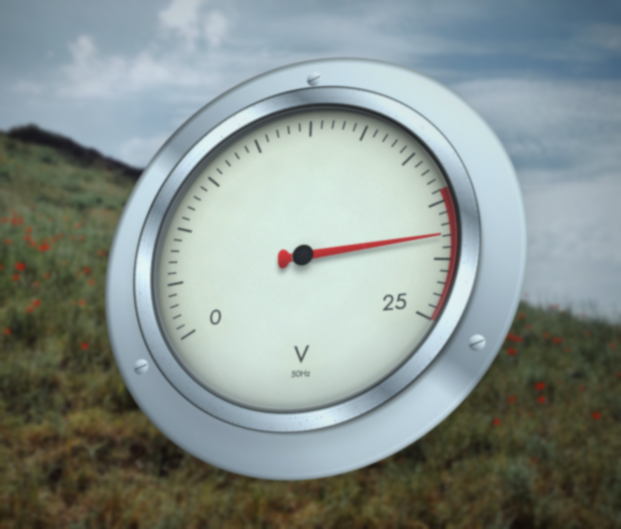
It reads {"value": 21.5, "unit": "V"}
